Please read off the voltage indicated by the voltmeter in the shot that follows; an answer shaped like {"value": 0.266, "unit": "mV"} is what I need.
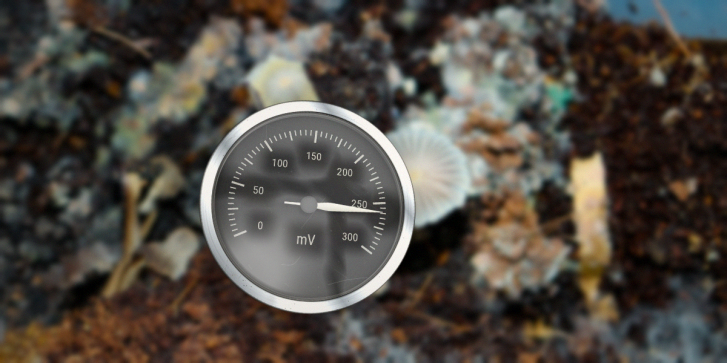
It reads {"value": 260, "unit": "mV"}
